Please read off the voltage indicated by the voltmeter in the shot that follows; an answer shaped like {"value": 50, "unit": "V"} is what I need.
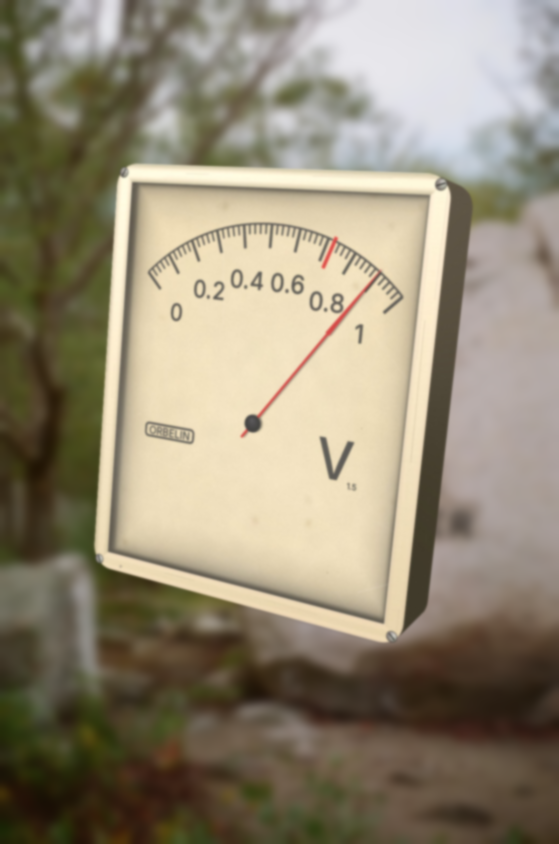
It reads {"value": 0.9, "unit": "V"}
